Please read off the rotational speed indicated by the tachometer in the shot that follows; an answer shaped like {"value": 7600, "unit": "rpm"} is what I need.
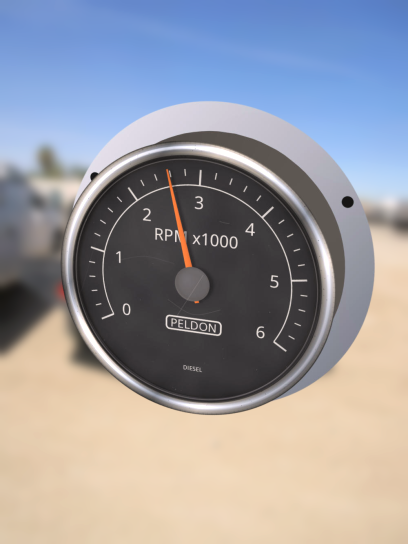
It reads {"value": 2600, "unit": "rpm"}
